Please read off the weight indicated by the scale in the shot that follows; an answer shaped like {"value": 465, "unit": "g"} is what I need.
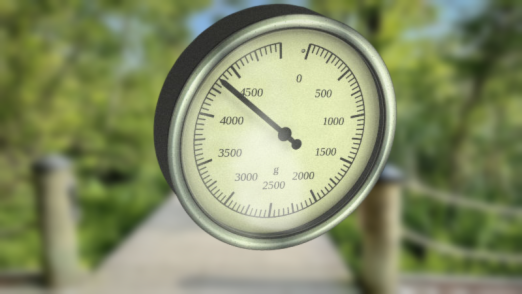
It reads {"value": 4350, "unit": "g"}
